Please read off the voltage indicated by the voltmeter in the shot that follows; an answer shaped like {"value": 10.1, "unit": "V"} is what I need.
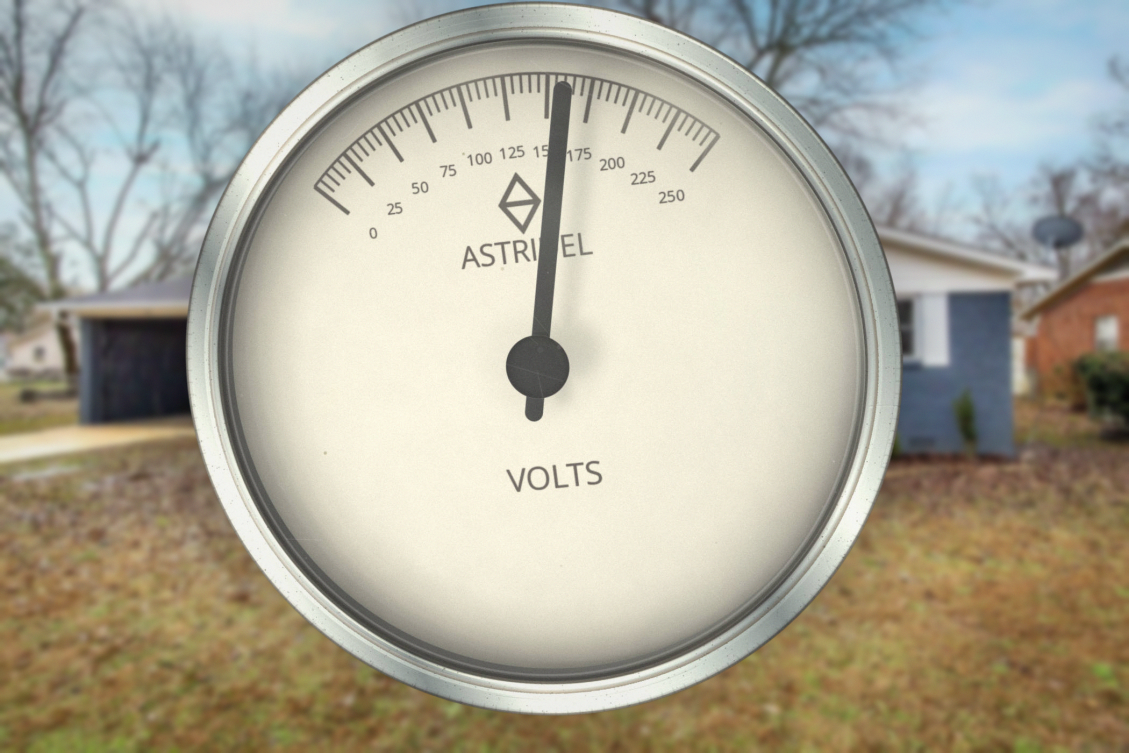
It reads {"value": 160, "unit": "V"}
